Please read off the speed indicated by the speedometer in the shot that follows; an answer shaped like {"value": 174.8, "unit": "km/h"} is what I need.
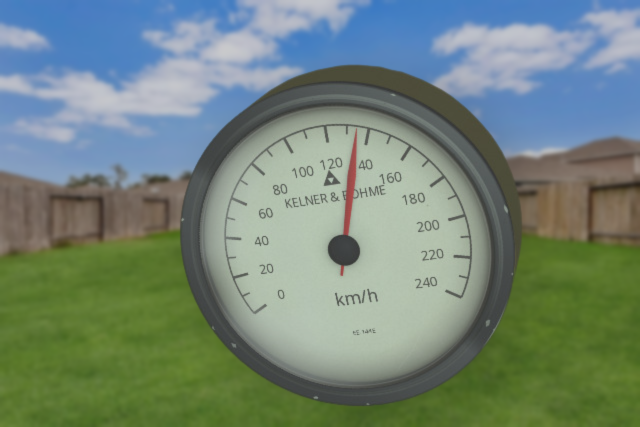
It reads {"value": 135, "unit": "km/h"}
